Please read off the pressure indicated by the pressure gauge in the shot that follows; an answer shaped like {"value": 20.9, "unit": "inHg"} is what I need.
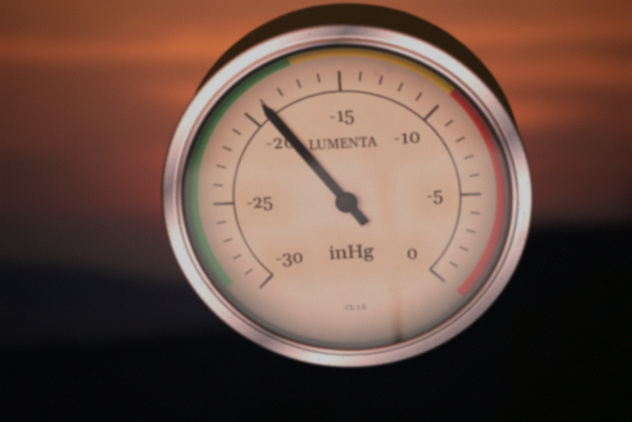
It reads {"value": -19, "unit": "inHg"}
